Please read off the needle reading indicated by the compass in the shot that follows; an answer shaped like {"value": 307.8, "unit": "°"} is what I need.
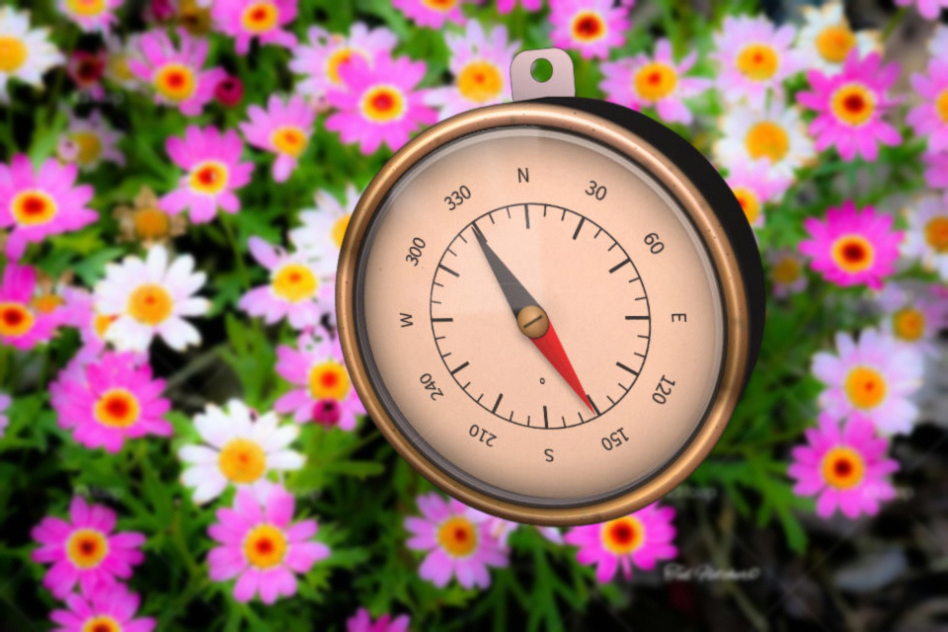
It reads {"value": 150, "unit": "°"}
